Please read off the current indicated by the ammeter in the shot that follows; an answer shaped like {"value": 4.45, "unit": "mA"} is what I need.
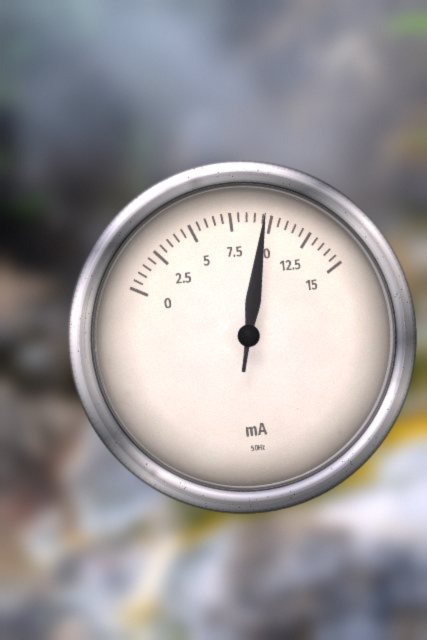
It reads {"value": 9.5, "unit": "mA"}
